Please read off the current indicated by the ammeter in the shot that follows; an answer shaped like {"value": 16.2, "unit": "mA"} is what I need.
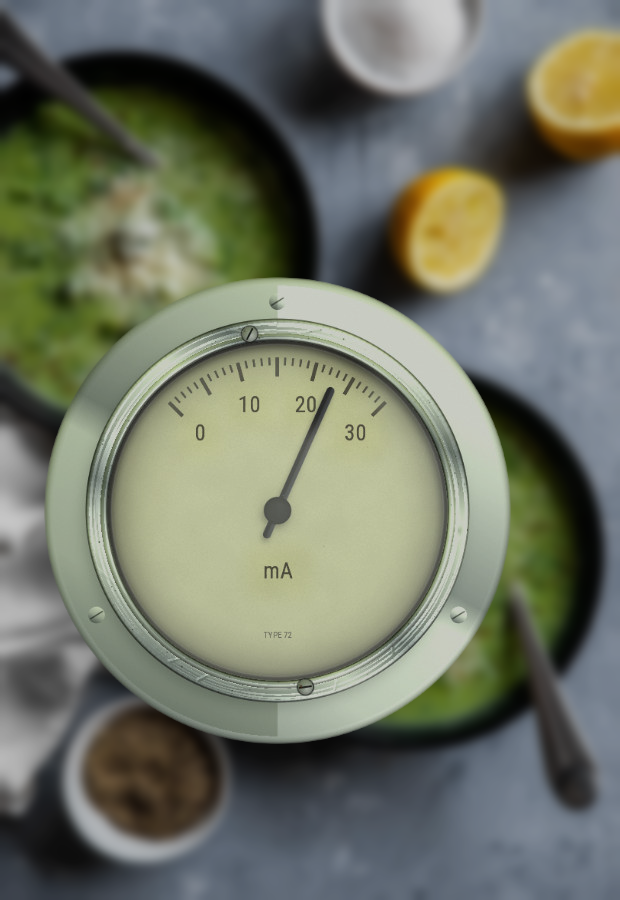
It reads {"value": 23, "unit": "mA"}
